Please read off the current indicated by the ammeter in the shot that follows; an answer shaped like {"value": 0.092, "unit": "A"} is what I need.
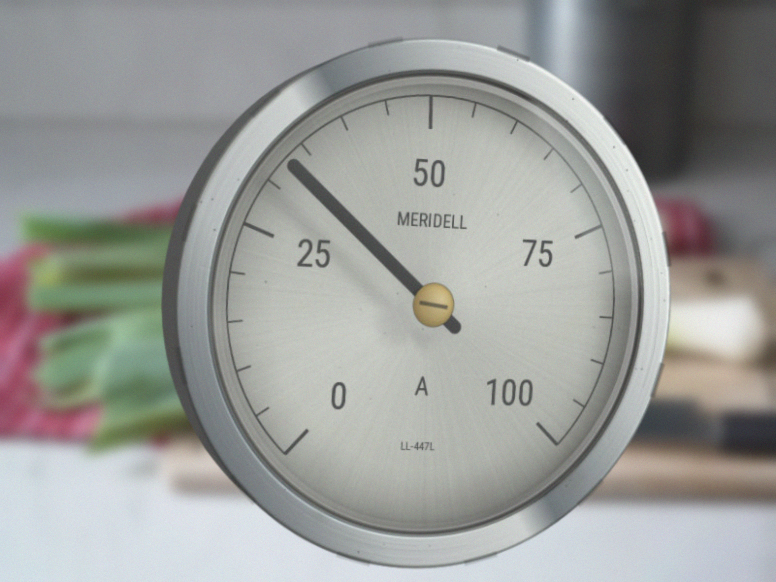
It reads {"value": 32.5, "unit": "A"}
